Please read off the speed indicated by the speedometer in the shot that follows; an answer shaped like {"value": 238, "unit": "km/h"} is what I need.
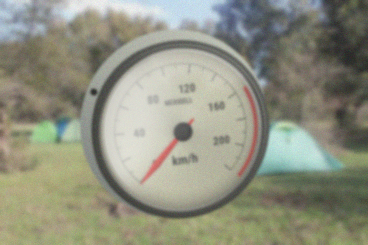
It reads {"value": 0, "unit": "km/h"}
